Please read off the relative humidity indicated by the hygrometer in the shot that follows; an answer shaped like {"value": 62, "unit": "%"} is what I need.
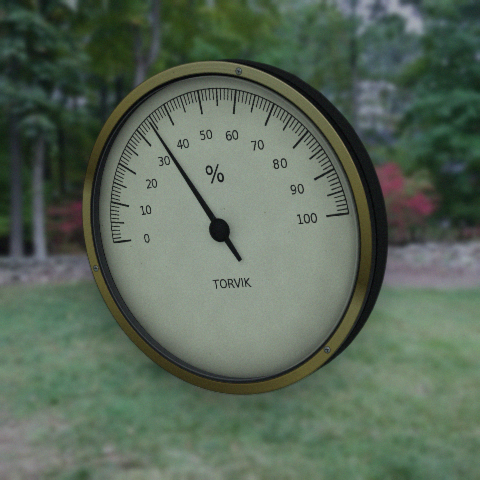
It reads {"value": 35, "unit": "%"}
